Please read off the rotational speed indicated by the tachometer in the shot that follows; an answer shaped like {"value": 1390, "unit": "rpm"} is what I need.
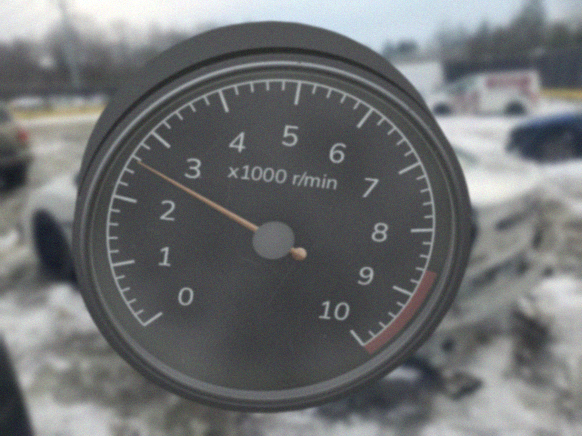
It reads {"value": 2600, "unit": "rpm"}
